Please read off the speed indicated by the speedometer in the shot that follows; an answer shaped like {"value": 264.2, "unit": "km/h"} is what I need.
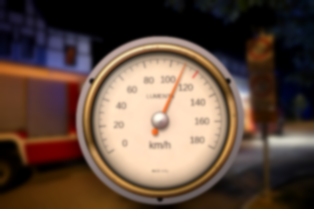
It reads {"value": 110, "unit": "km/h"}
